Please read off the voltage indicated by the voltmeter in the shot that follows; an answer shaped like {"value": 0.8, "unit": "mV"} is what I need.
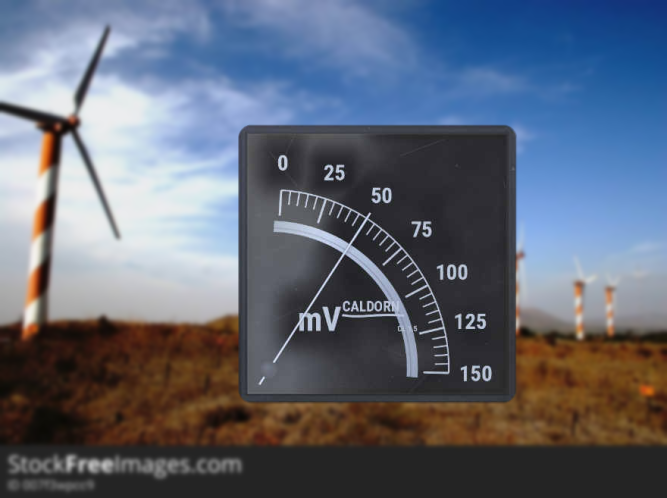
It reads {"value": 50, "unit": "mV"}
